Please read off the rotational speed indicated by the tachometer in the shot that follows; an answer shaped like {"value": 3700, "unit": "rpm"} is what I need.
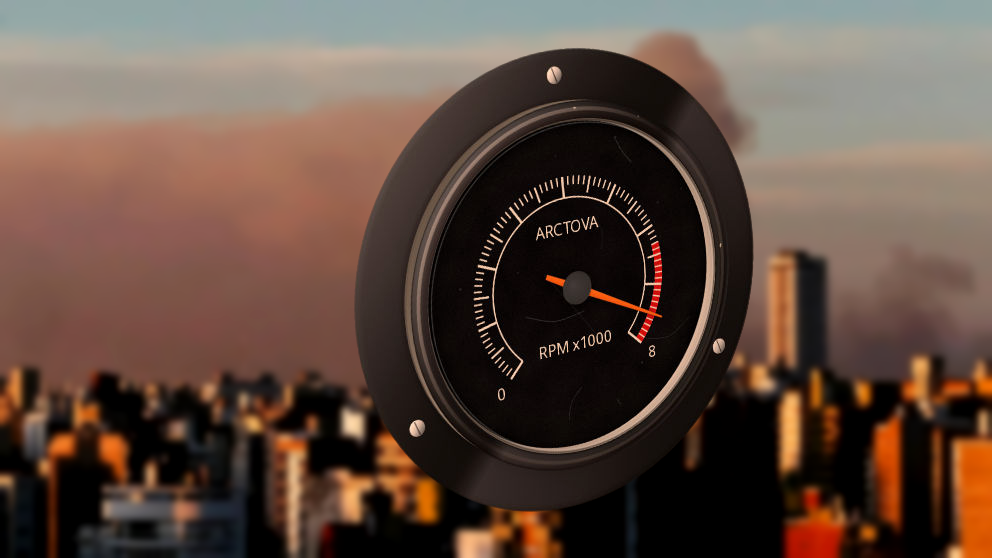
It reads {"value": 7500, "unit": "rpm"}
